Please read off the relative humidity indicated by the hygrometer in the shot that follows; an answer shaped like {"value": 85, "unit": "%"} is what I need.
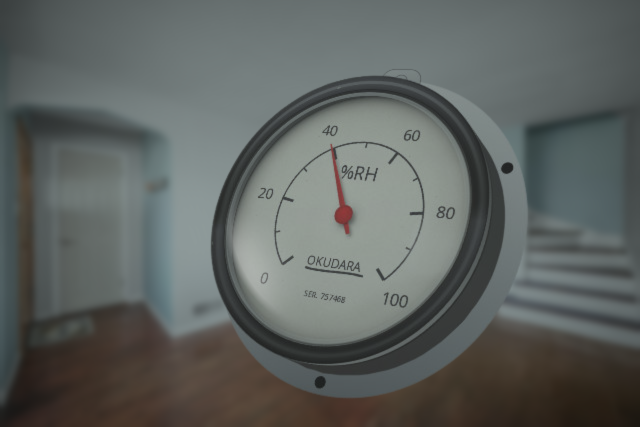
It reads {"value": 40, "unit": "%"}
